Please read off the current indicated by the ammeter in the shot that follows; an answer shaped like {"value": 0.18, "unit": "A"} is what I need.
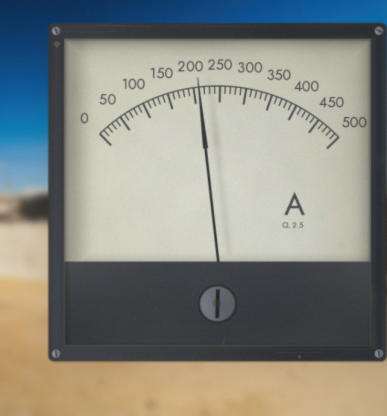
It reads {"value": 210, "unit": "A"}
